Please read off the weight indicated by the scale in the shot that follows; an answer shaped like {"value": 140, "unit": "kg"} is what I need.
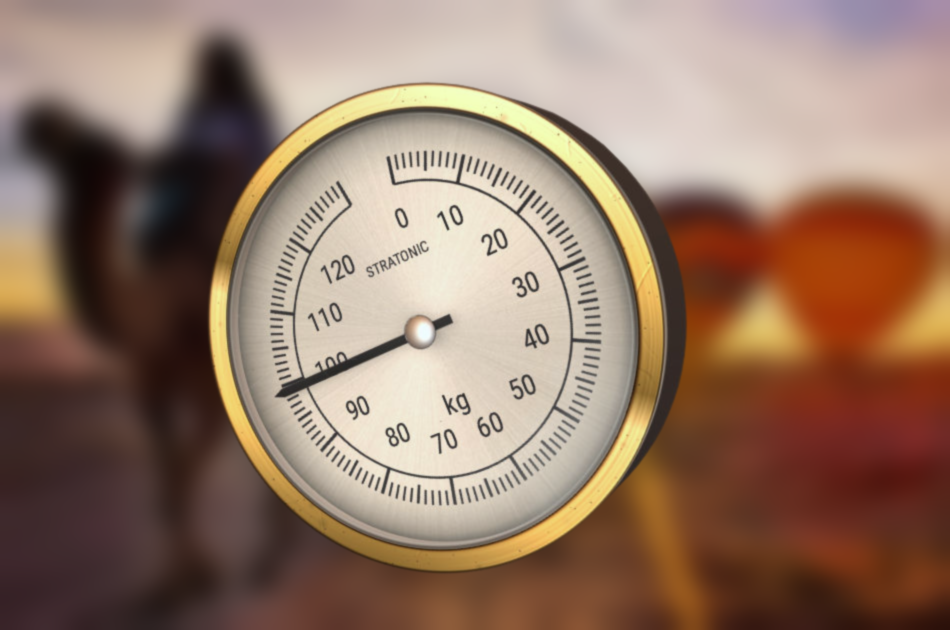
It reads {"value": 99, "unit": "kg"}
